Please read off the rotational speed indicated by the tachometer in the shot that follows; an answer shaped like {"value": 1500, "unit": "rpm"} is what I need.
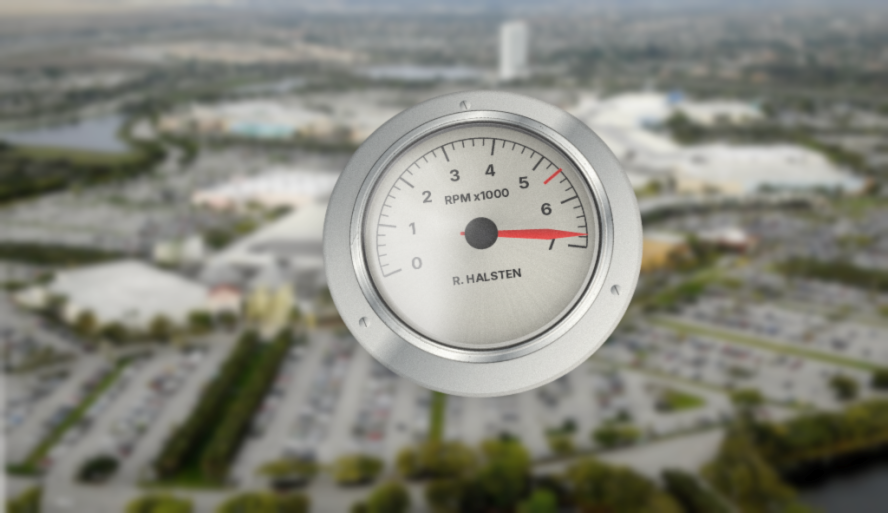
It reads {"value": 6800, "unit": "rpm"}
